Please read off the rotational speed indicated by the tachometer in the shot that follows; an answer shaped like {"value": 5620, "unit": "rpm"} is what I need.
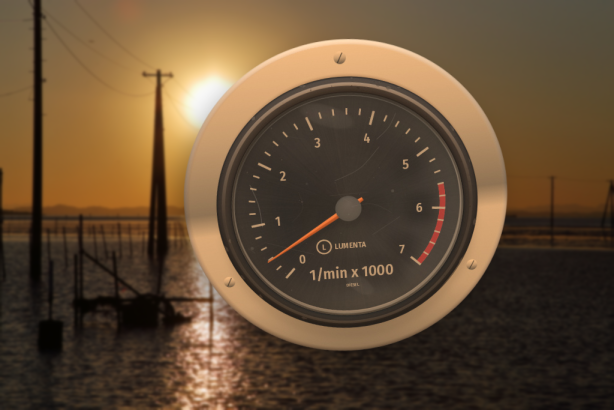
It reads {"value": 400, "unit": "rpm"}
